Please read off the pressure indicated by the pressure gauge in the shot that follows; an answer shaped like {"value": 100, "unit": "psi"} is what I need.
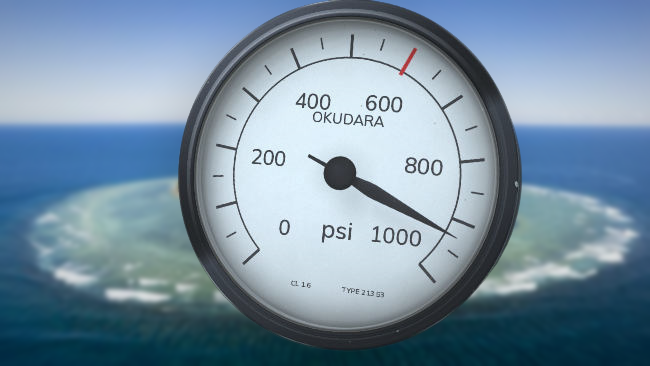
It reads {"value": 925, "unit": "psi"}
